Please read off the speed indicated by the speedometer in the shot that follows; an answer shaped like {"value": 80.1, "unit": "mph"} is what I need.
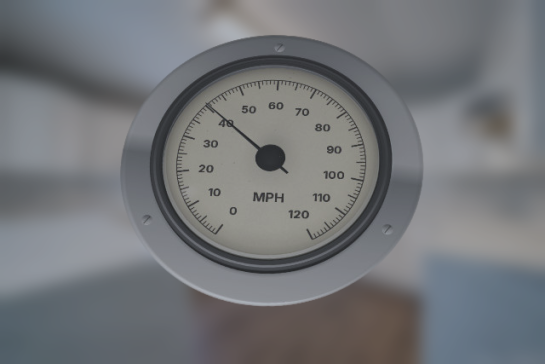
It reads {"value": 40, "unit": "mph"}
